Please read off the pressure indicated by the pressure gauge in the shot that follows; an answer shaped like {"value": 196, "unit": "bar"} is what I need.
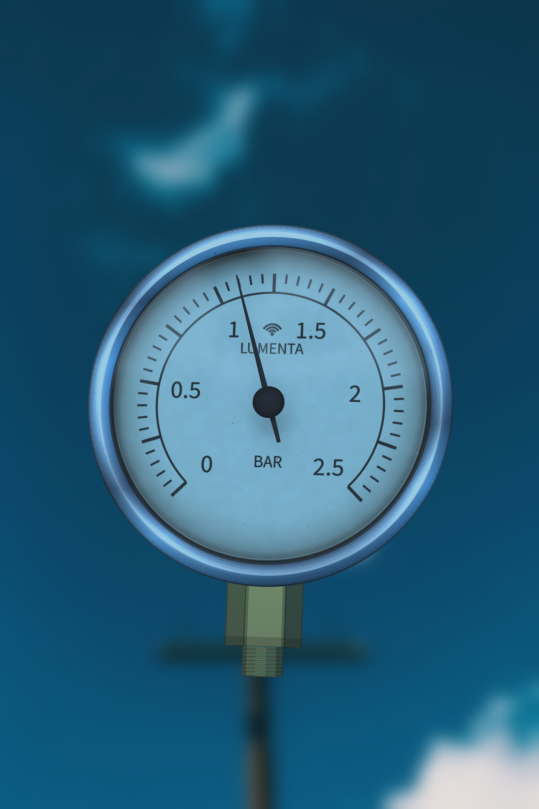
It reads {"value": 1.1, "unit": "bar"}
